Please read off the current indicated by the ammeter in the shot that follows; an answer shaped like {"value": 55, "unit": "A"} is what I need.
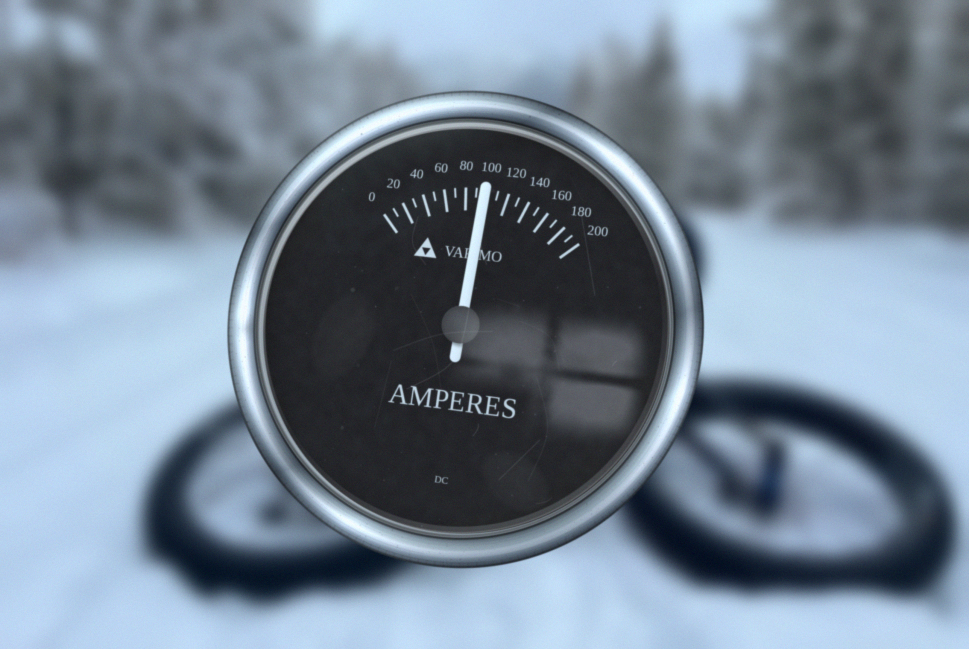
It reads {"value": 100, "unit": "A"}
